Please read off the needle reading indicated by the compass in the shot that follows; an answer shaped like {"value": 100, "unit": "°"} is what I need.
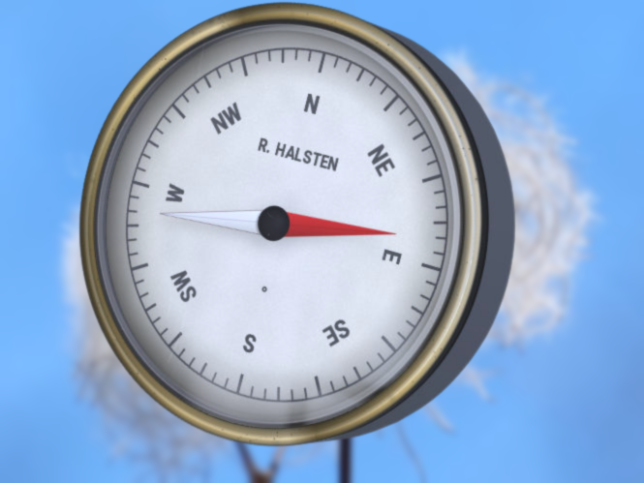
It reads {"value": 80, "unit": "°"}
